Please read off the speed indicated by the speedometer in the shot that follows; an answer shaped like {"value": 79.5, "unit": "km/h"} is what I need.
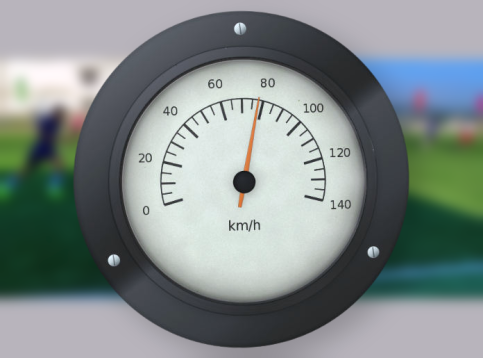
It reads {"value": 77.5, "unit": "km/h"}
